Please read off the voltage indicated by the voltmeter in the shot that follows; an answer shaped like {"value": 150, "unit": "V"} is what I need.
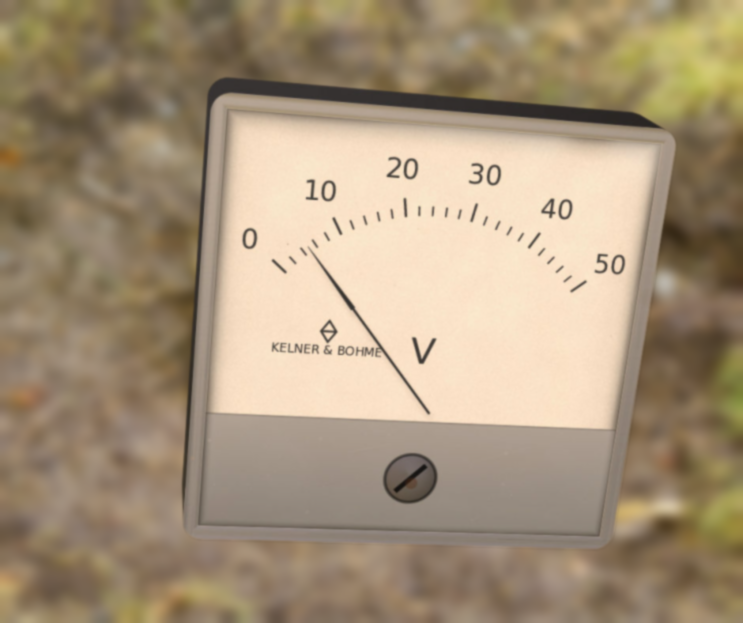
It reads {"value": 5, "unit": "V"}
